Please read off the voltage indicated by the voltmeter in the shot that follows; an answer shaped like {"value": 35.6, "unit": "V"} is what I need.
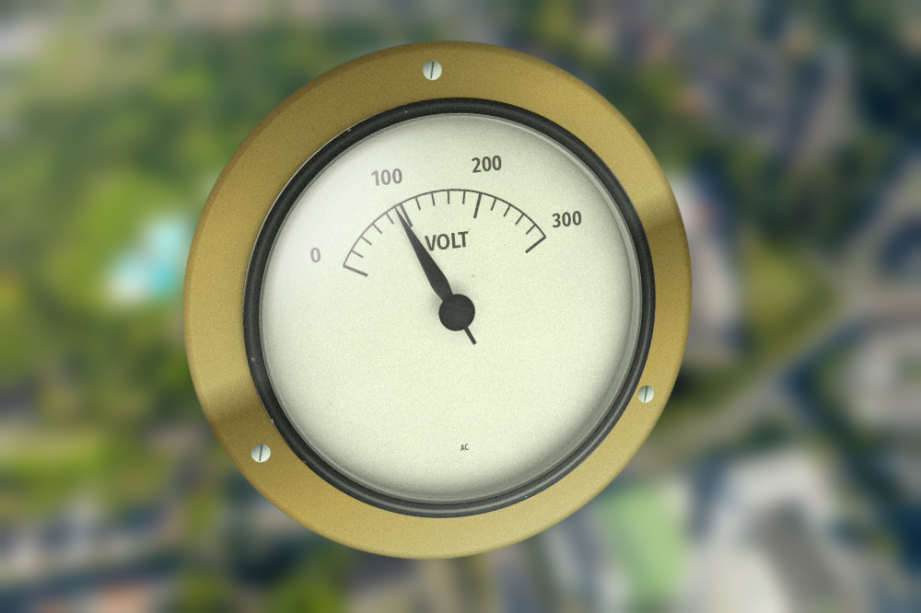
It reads {"value": 90, "unit": "V"}
